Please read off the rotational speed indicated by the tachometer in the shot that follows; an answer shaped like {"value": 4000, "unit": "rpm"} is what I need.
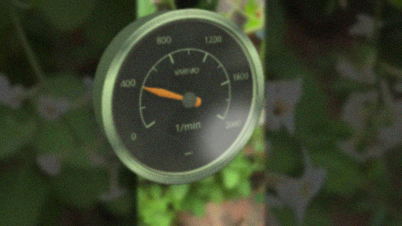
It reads {"value": 400, "unit": "rpm"}
